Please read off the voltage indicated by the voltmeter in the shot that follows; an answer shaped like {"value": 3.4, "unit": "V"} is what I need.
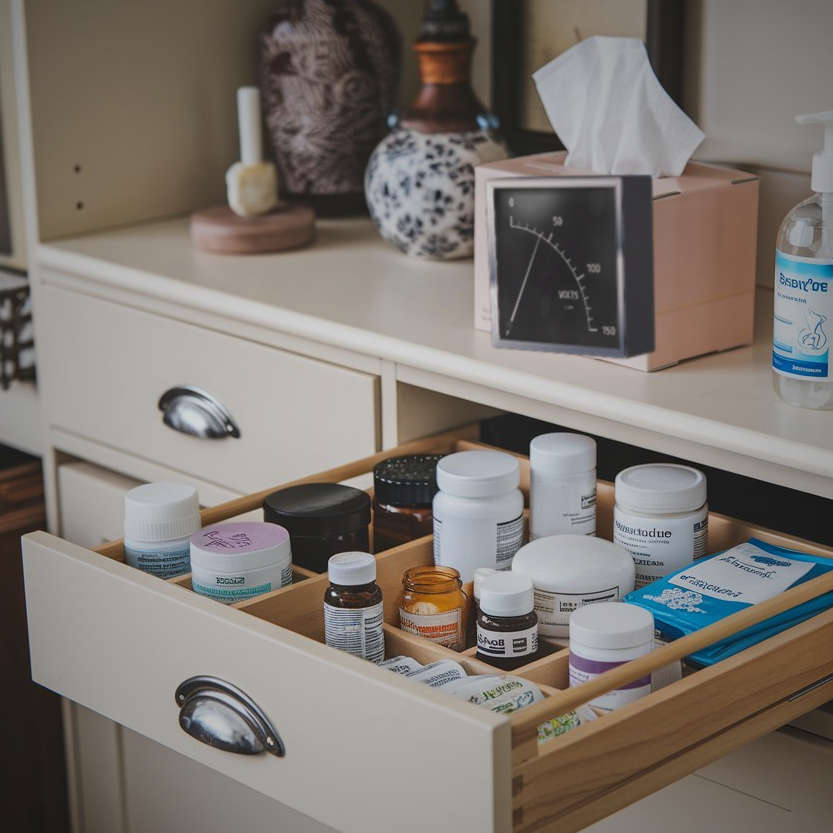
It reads {"value": 40, "unit": "V"}
